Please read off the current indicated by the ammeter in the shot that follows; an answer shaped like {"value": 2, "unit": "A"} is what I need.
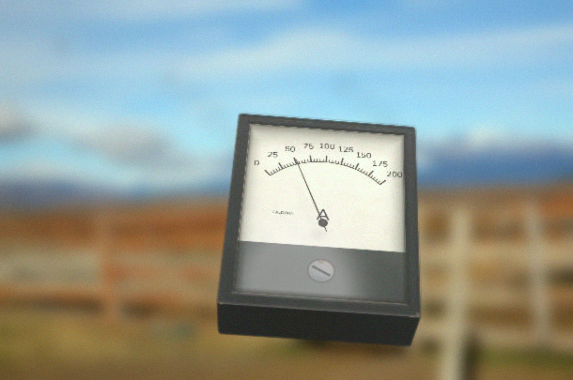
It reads {"value": 50, "unit": "A"}
